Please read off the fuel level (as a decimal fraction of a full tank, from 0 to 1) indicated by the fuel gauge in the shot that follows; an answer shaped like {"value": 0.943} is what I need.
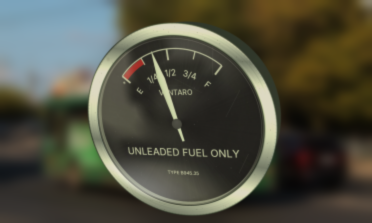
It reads {"value": 0.375}
